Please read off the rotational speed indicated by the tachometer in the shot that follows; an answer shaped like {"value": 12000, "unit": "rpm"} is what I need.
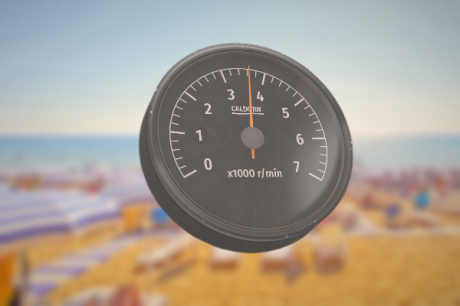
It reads {"value": 3600, "unit": "rpm"}
